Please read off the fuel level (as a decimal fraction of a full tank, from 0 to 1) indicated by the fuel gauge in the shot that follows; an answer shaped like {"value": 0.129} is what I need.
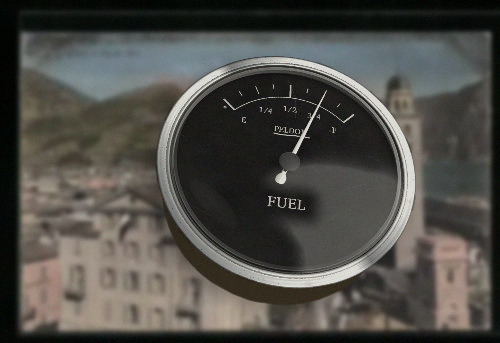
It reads {"value": 0.75}
